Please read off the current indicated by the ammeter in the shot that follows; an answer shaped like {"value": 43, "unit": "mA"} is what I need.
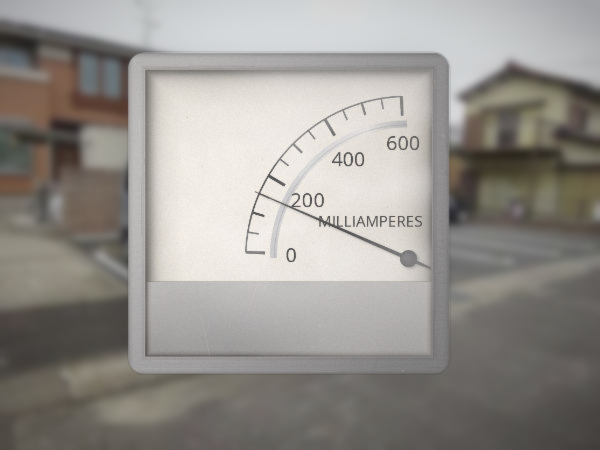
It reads {"value": 150, "unit": "mA"}
